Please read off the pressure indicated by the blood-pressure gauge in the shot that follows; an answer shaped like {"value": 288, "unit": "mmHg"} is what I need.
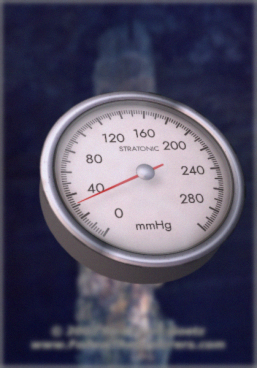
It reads {"value": 30, "unit": "mmHg"}
